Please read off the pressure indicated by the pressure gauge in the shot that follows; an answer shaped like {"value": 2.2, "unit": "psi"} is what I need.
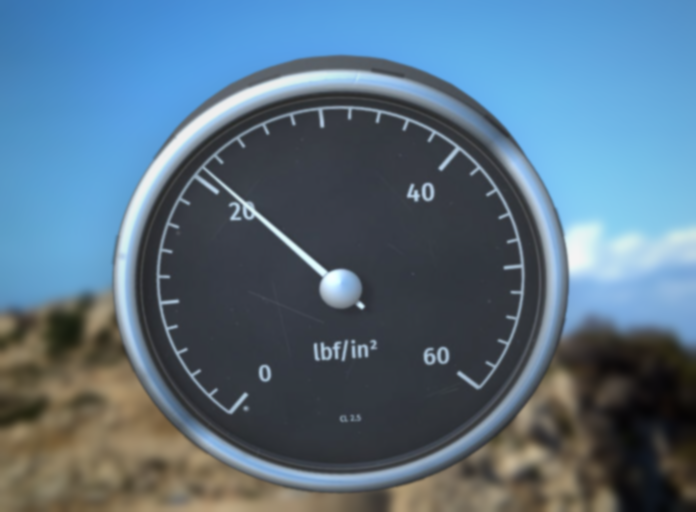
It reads {"value": 21, "unit": "psi"}
